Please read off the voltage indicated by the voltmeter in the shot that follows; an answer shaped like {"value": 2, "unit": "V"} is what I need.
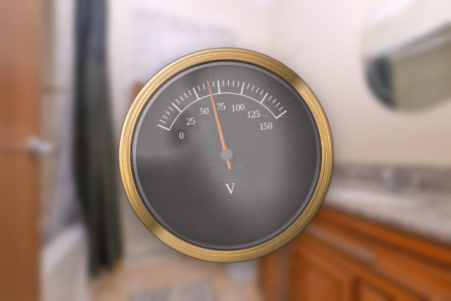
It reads {"value": 65, "unit": "V"}
